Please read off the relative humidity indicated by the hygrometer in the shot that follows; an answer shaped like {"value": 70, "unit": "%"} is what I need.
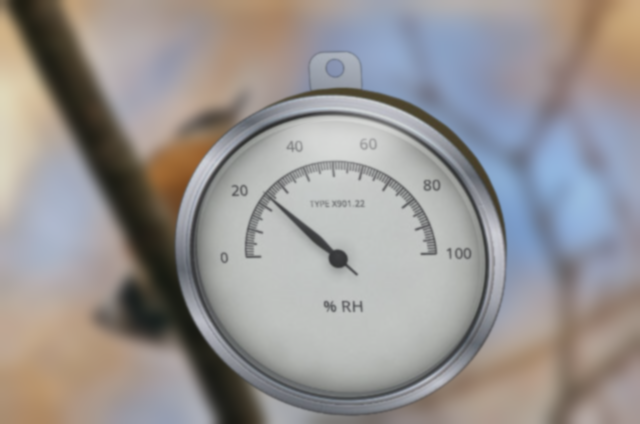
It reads {"value": 25, "unit": "%"}
